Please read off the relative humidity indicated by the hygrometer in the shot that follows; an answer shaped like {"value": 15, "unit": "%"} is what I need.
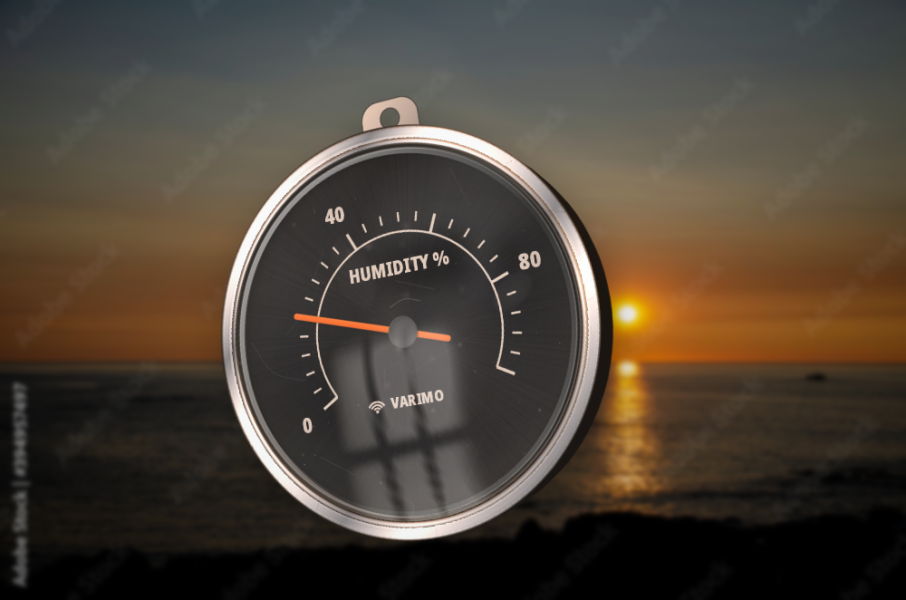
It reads {"value": 20, "unit": "%"}
